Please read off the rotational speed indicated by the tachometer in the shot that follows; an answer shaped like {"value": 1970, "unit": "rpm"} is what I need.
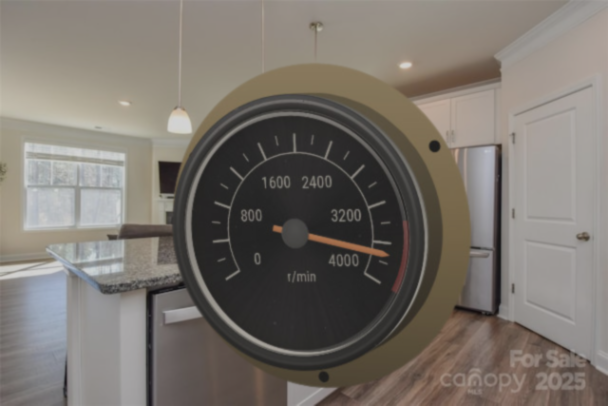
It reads {"value": 3700, "unit": "rpm"}
